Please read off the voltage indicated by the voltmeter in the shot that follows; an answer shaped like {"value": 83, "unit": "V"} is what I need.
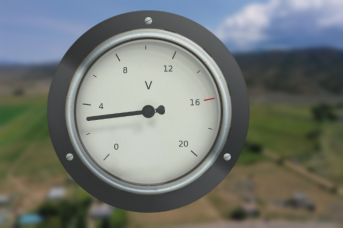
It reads {"value": 3, "unit": "V"}
